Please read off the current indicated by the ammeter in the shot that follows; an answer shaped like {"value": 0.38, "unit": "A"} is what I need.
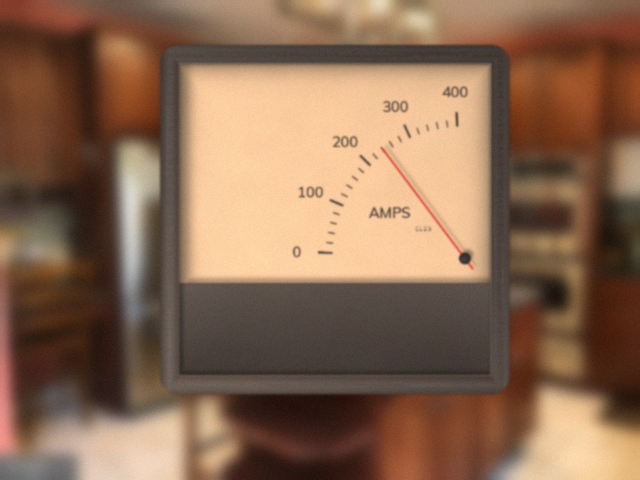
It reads {"value": 240, "unit": "A"}
